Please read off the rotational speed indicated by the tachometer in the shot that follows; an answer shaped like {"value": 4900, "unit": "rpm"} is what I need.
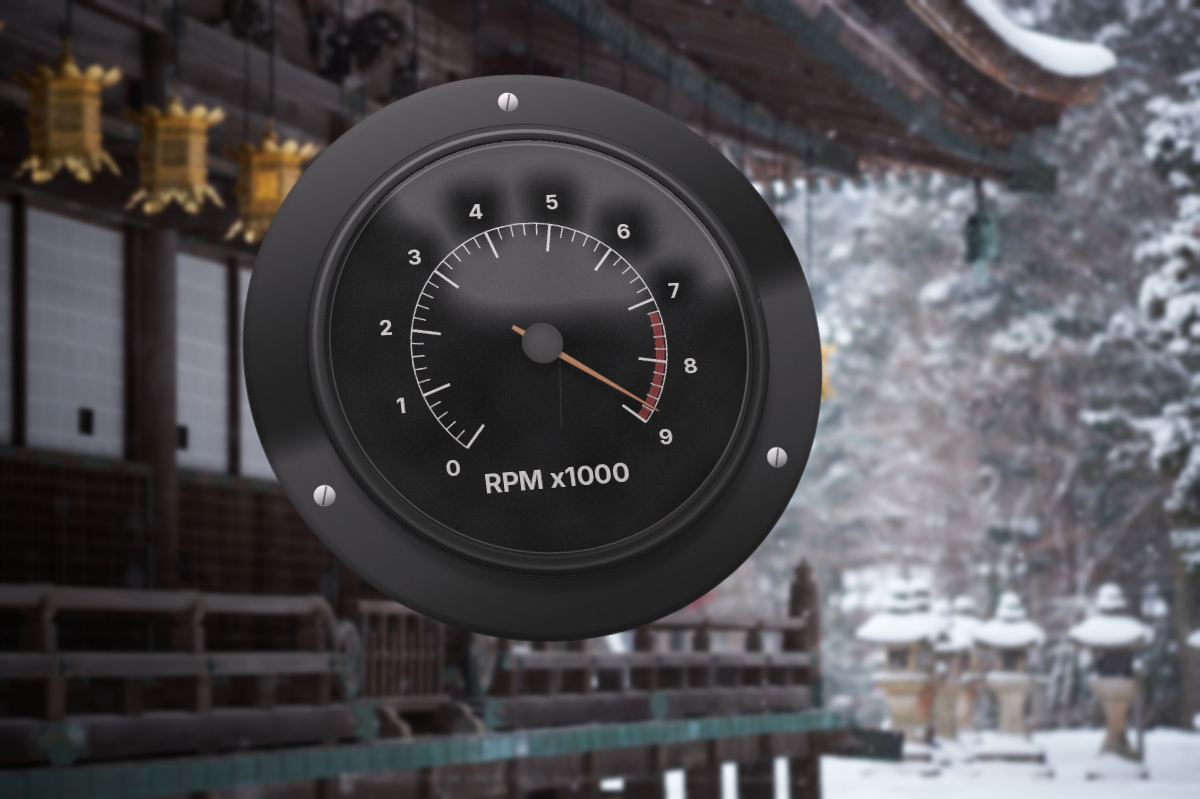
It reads {"value": 8800, "unit": "rpm"}
